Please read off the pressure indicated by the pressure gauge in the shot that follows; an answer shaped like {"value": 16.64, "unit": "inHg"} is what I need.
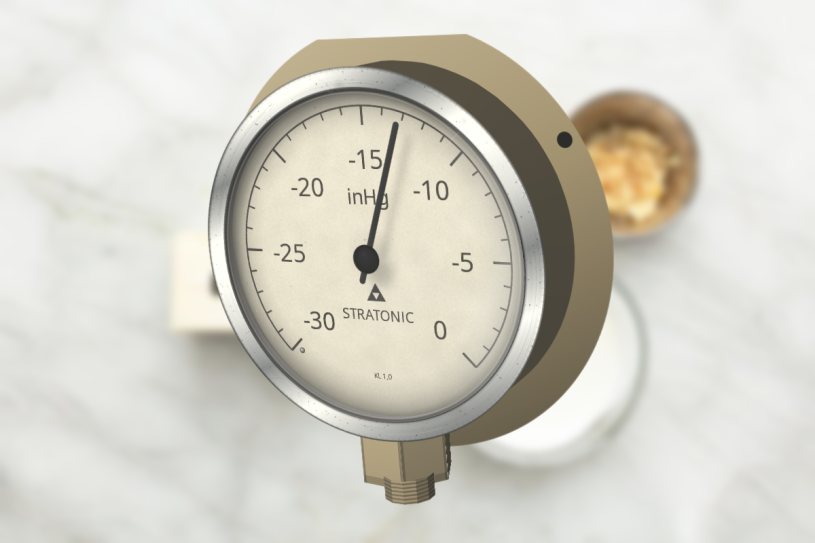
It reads {"value": -13, "unit": "inHg"}
